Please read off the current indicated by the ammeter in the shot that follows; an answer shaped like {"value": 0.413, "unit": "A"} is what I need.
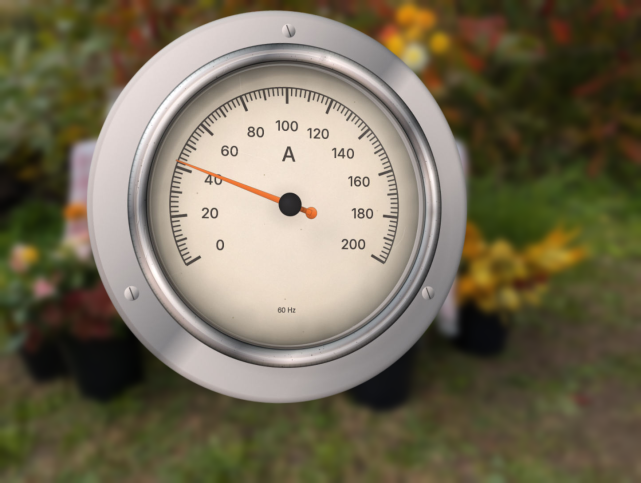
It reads {"value": 42, "unit": "A"}
